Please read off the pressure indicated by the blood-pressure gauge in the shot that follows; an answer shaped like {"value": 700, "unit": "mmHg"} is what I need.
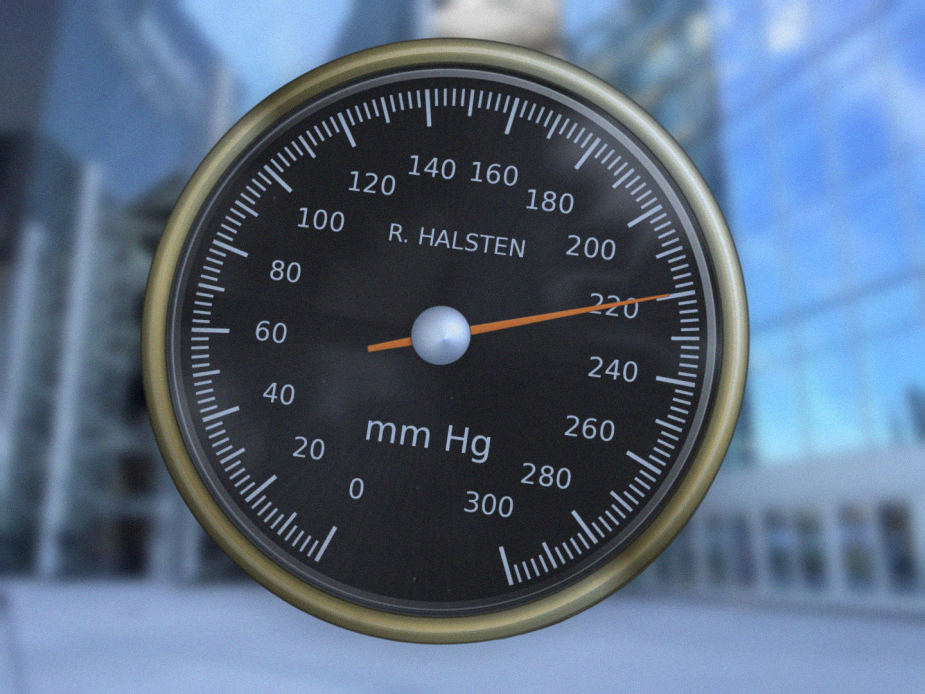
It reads {"value": 220, "unit": "mmHg"}
